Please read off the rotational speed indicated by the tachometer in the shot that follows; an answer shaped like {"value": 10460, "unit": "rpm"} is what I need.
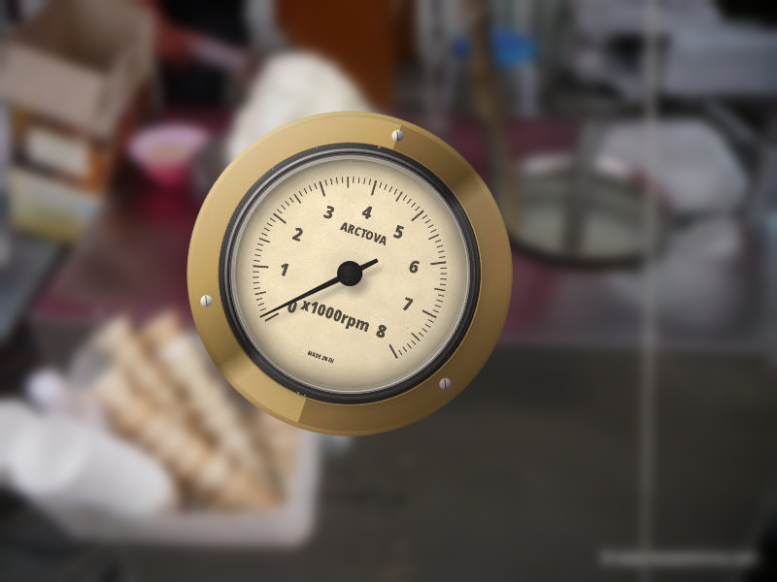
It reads {"value": 100, "unit": "rpm"}
